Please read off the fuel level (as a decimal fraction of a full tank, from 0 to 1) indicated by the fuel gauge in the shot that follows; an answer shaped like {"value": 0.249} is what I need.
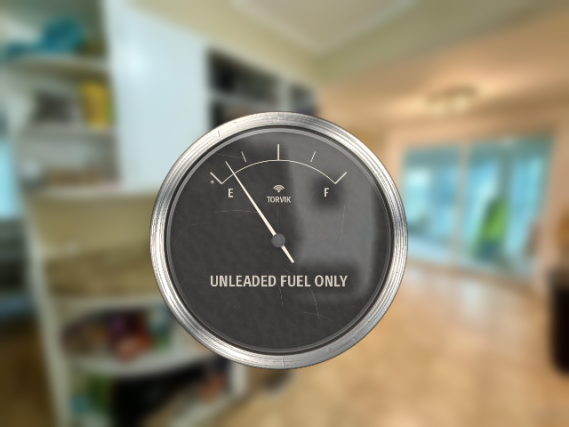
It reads {"value": 0.125}
